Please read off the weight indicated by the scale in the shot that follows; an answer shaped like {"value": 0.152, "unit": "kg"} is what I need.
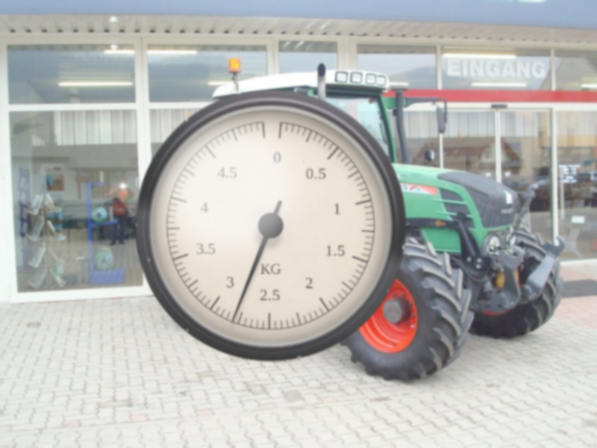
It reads {"value": 2.8, "unit": "kg"}
